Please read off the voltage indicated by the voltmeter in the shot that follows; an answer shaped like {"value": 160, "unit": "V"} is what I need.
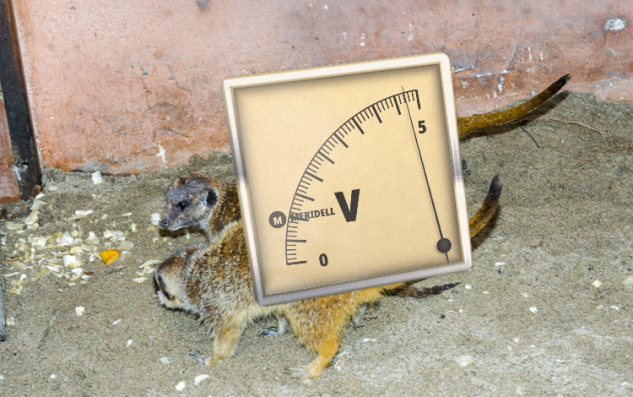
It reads {"value": 4.7, "unit": "V"}
